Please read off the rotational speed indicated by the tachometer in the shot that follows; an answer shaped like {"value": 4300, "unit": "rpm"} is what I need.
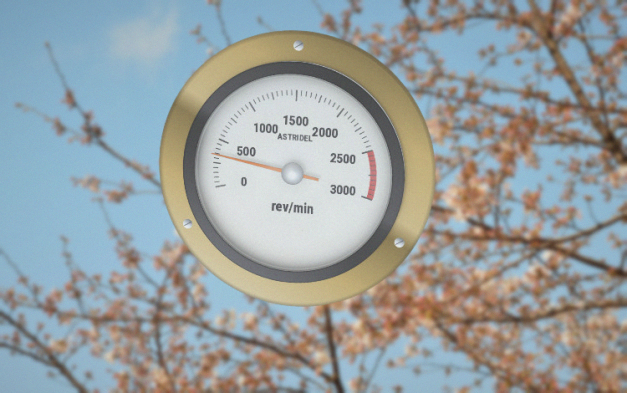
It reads {"value": 350, "unit": "rpm"}
